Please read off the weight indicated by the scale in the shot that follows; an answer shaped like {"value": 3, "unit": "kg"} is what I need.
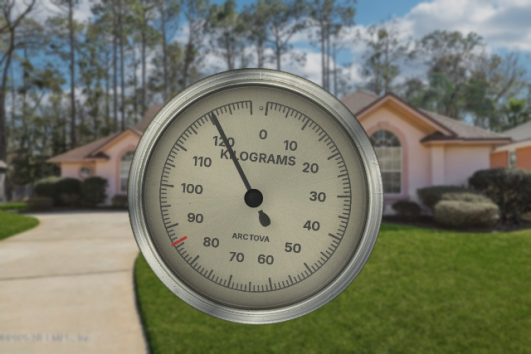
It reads {"value": 121, "unit": "kg"}
